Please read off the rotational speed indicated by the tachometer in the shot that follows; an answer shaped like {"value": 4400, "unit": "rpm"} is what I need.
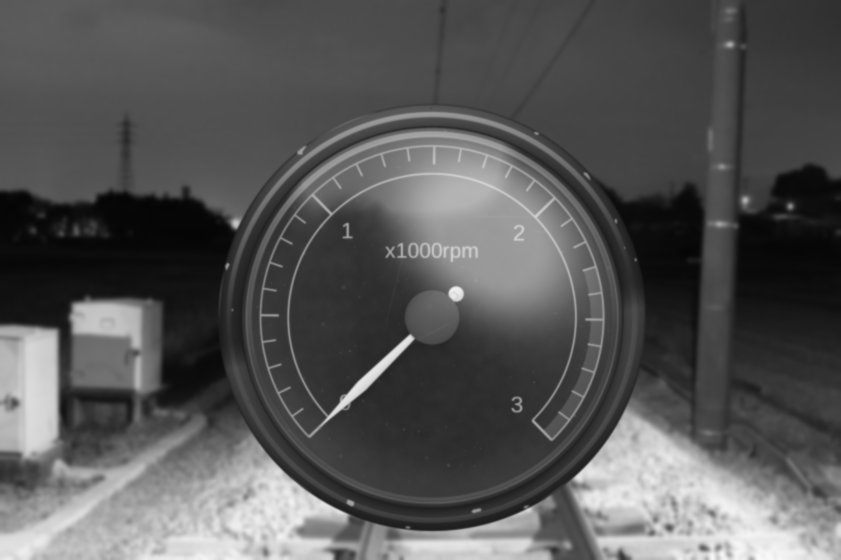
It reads {"value": 0, "unit": "rpm"}
